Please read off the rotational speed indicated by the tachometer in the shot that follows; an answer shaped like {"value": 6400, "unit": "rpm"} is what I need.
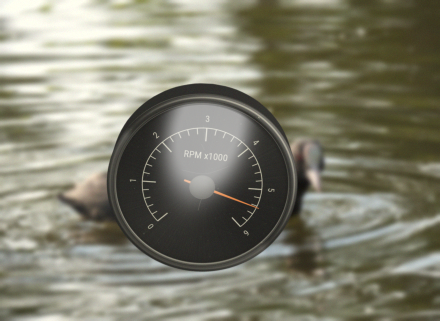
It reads {"value": 5400, "unit": "rpm"}
